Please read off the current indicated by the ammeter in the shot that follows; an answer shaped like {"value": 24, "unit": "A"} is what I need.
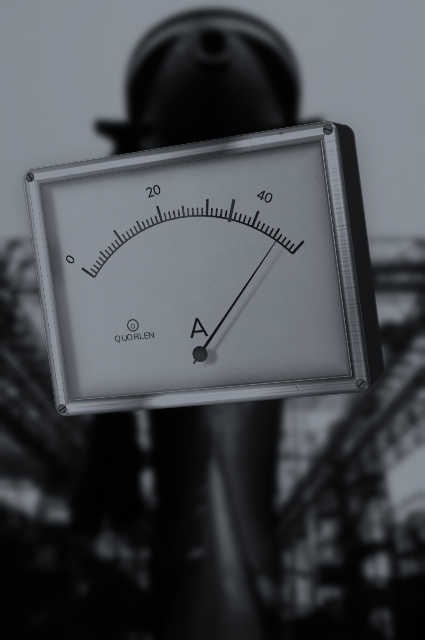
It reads {"value": 46, "unit": "A"}
